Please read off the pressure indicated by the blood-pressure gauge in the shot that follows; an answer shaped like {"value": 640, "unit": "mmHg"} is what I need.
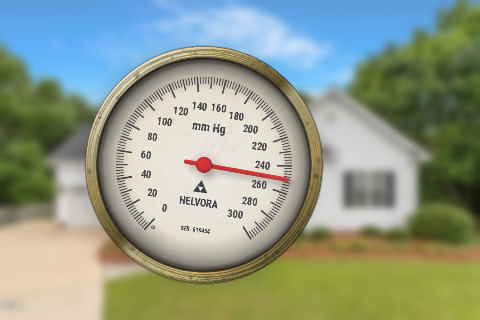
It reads {"value": 250, "unit": "mmHg"}
